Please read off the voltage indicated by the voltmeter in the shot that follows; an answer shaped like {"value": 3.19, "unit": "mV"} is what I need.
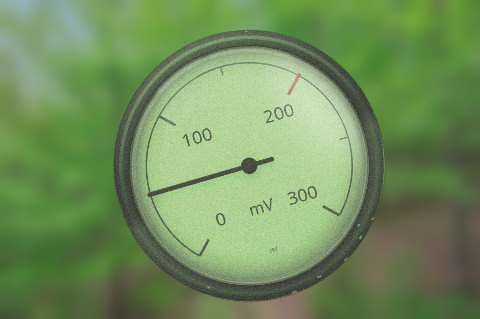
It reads {"value": 50, "unit": "mV"}
